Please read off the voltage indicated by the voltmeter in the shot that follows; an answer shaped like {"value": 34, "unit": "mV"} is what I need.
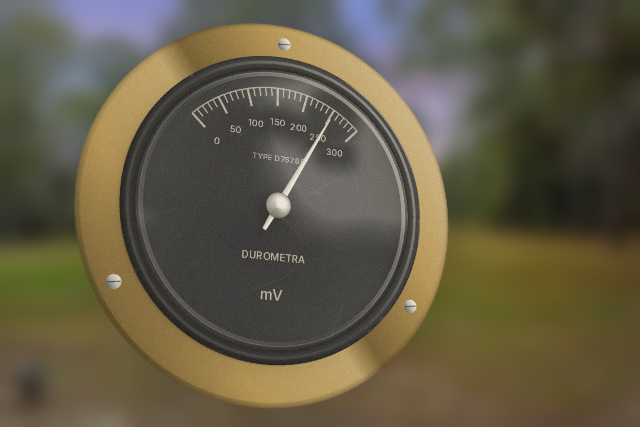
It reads {"value": 250, "unit": "mV"}
